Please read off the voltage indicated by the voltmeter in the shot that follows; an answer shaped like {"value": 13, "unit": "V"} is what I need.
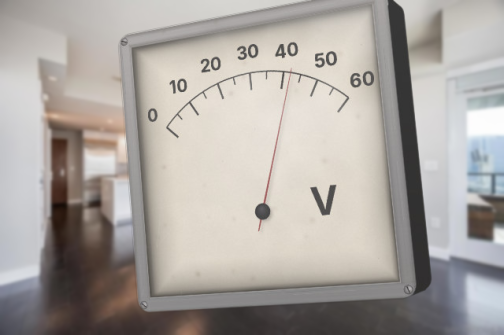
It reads {"value": 42.5, "unit": "V"}
